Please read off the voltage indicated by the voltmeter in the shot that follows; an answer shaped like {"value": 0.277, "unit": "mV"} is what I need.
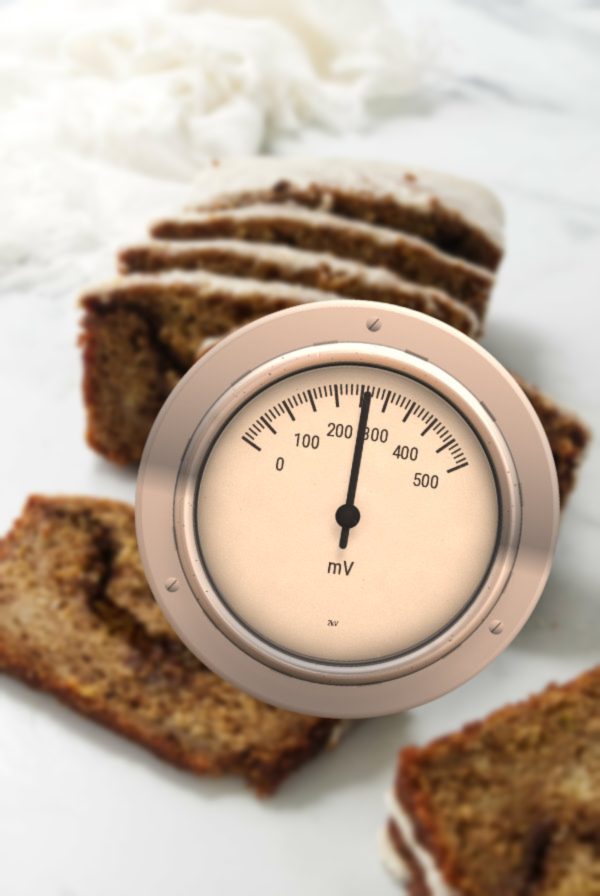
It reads {"value": 260, "unit": "mV"}
